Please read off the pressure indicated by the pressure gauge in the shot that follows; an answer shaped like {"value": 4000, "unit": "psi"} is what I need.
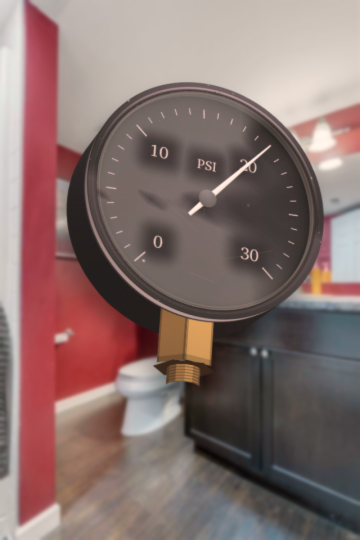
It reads {"value": 20, "unit": "psi"}
